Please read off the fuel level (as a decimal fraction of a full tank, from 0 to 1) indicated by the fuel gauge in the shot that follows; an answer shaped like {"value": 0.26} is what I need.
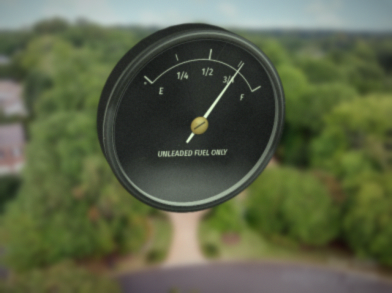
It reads {"value": 0.75}
